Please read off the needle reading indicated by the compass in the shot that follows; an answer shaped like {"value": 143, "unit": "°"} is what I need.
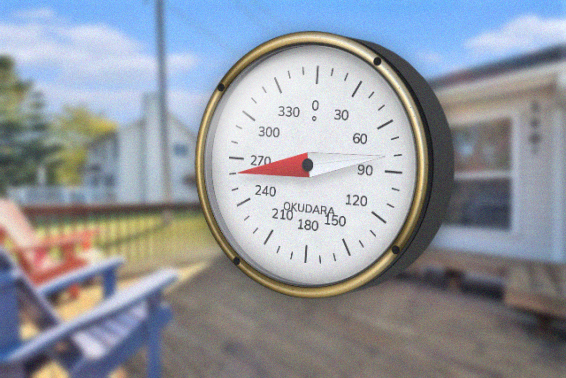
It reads {"value": 260, "unit": "°"}
